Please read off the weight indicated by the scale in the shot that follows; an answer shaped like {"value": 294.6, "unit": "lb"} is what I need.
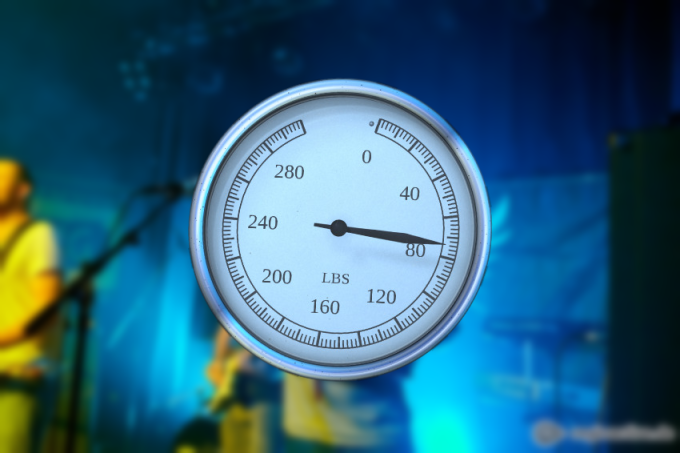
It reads {"value": 74, "unit": "lb"}
